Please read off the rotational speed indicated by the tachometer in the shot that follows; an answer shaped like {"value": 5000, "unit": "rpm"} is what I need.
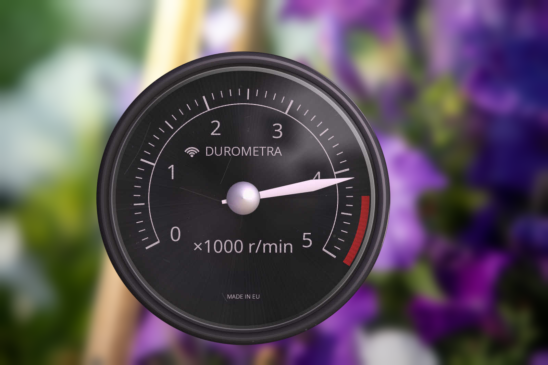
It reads {"value": 4100, "unit": "rpm"}
